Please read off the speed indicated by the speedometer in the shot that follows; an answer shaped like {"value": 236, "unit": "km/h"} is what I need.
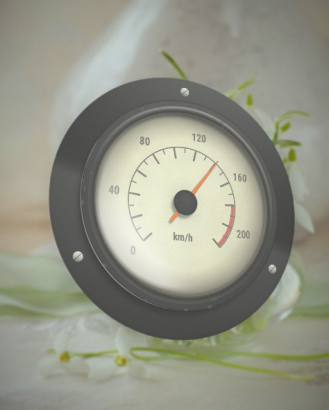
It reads {"value": 140, "unit": "km/h"}
